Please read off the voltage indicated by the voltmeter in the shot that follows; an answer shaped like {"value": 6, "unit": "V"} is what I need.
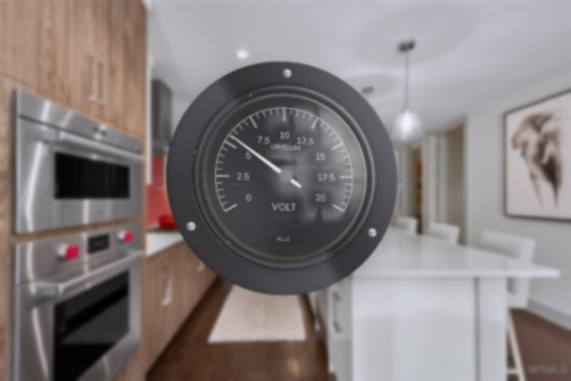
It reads {"value": 5.5, "unit": "V"}
